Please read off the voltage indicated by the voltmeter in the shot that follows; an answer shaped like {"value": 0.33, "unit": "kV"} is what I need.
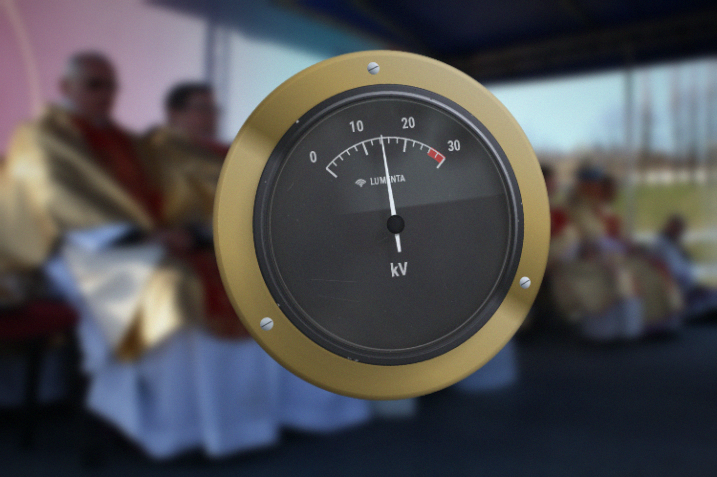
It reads {"value": 14, "unit": "kV"}
